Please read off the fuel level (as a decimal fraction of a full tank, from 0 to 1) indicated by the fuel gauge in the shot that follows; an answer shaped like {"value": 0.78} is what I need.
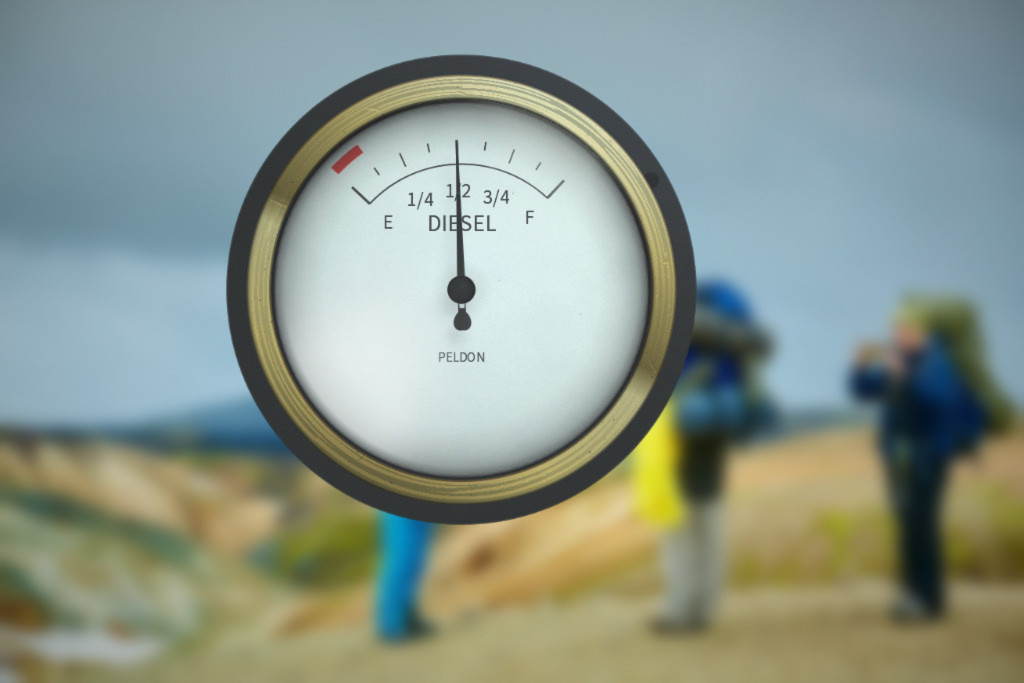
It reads {"value": 0.5}
